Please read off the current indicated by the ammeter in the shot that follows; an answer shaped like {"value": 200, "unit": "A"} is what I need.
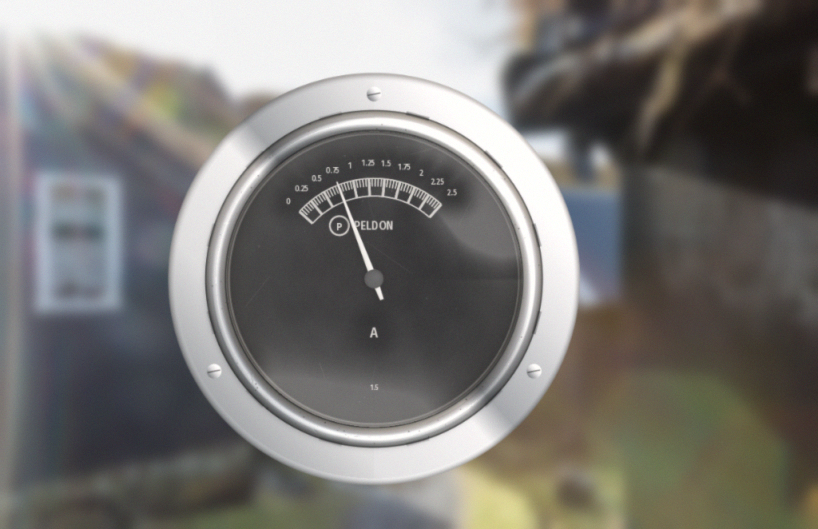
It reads {"value": 0.75, "unit": "A"}
